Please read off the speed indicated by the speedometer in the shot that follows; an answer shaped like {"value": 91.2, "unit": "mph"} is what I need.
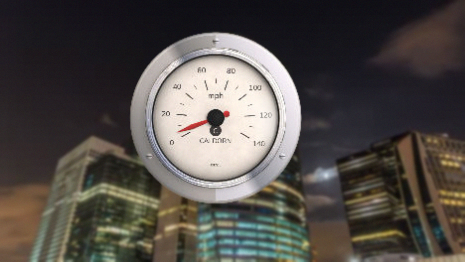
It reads {"value": 5, "unit": "mph"}
